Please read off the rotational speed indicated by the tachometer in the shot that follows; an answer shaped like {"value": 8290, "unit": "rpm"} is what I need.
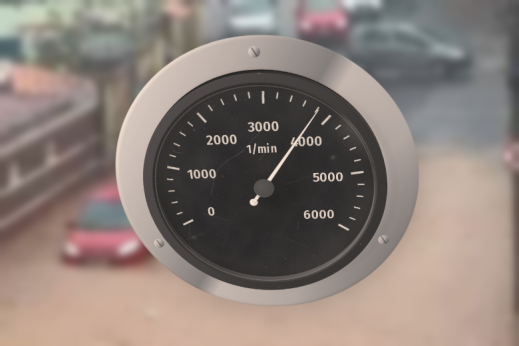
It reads {"value": 3800, "unit": "rpm"}
